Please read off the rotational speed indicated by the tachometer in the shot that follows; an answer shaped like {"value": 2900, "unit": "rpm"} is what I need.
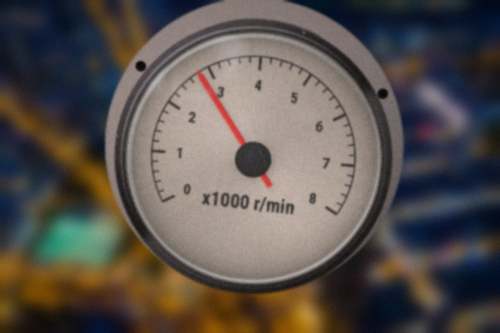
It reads {"value": 2800, "unit": "rpm"}
